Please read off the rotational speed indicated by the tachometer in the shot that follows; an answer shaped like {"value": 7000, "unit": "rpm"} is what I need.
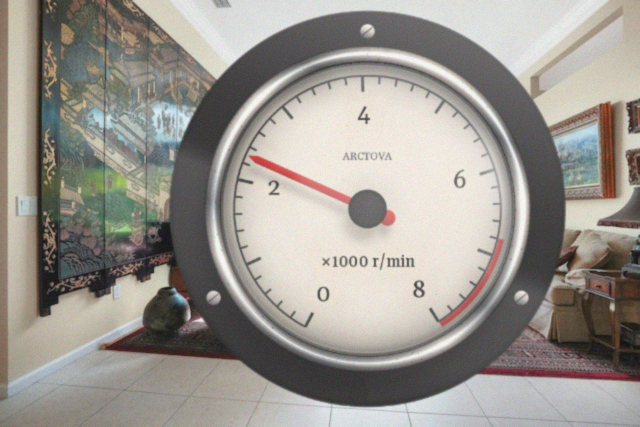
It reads {"value": 2300, "unit": "rpm"}
